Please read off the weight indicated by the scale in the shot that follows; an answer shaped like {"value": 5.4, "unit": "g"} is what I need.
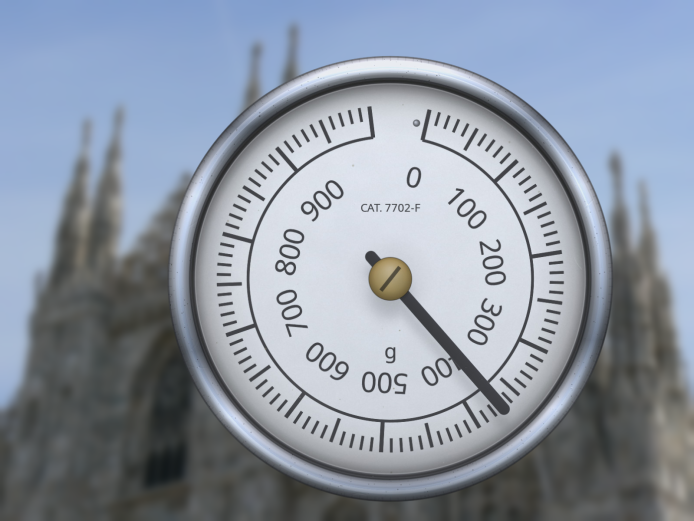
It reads {"value": 370, "unit": "g"}
